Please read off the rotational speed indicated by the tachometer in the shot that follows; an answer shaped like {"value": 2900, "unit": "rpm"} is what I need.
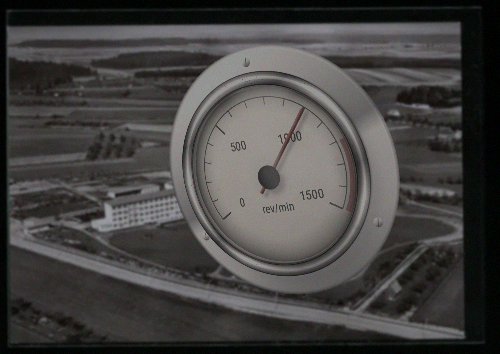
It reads {"value": 1000, "unit": "rpm"}
